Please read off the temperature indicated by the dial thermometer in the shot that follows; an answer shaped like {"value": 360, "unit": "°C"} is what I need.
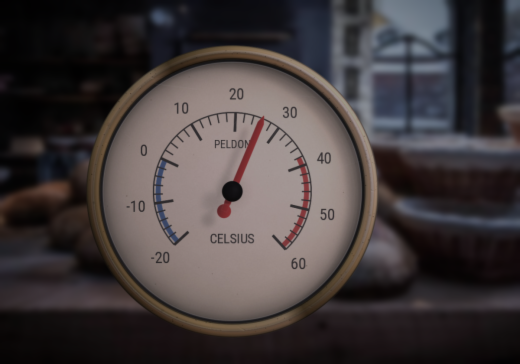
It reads {"value": 26, "unit": "°C"}
